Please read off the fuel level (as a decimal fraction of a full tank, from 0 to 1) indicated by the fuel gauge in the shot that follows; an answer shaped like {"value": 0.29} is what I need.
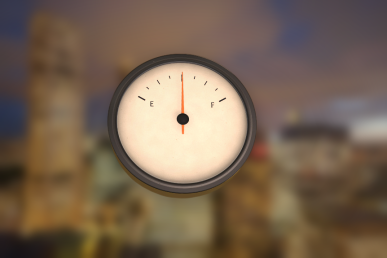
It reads {"value": 0.5}
